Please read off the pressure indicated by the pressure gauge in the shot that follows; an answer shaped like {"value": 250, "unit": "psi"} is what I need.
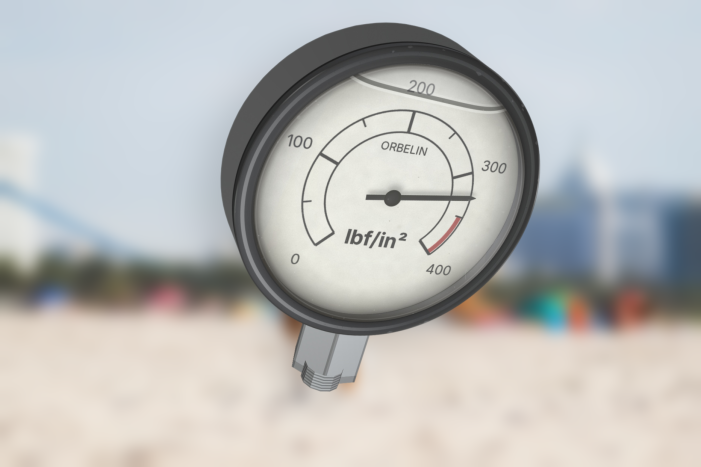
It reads {"value": 325, "unit": "psi"}
